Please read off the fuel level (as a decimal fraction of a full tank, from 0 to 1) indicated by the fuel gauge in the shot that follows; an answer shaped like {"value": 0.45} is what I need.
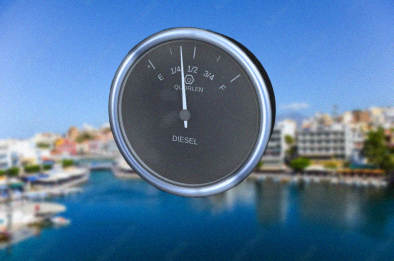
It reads {"value": 0.375}
